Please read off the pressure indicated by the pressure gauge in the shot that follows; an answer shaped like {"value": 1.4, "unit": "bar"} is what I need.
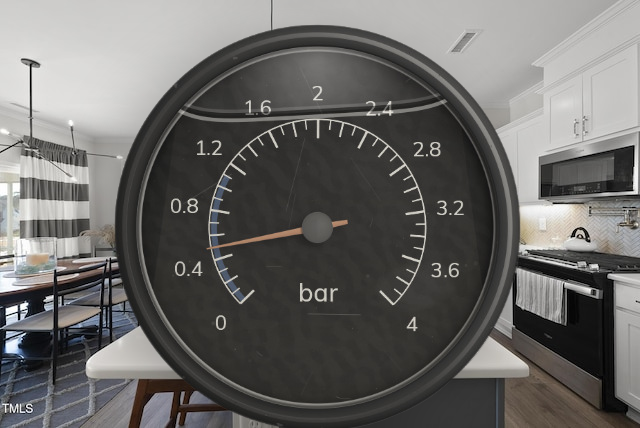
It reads {"value": 0.5, "unit": "bar"}
